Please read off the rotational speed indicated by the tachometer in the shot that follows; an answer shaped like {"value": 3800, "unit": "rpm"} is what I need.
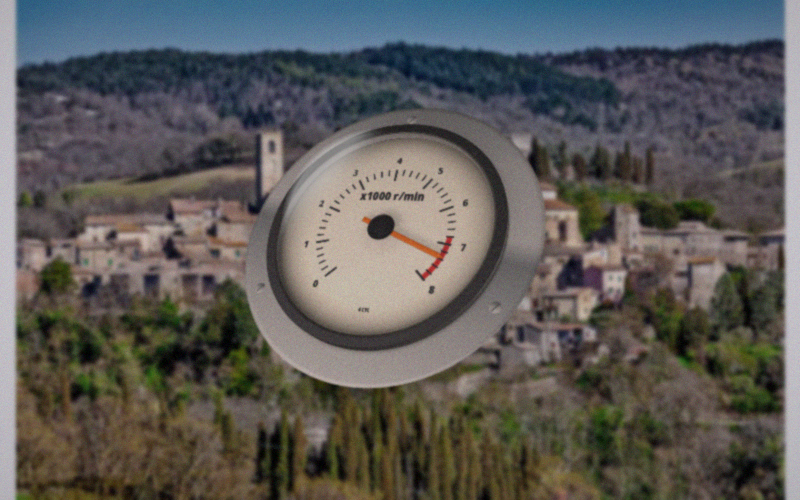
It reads {"value": 7400, "unit": "rpm"}
